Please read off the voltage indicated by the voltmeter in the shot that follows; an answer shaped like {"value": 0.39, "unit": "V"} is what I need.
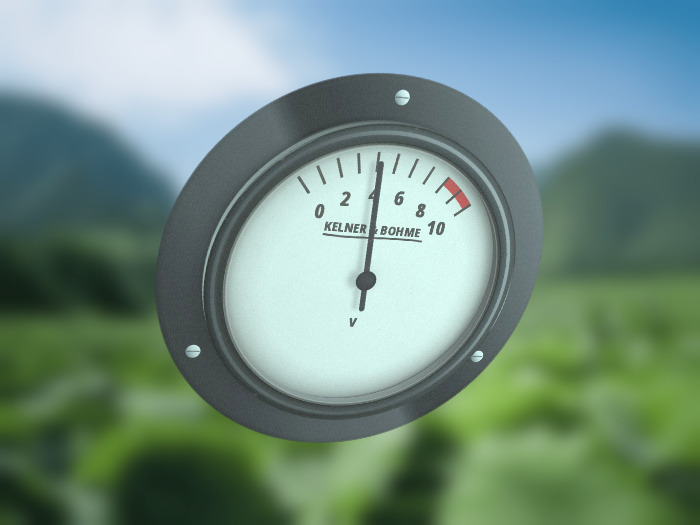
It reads {"value": 4, "unit": "V"}
